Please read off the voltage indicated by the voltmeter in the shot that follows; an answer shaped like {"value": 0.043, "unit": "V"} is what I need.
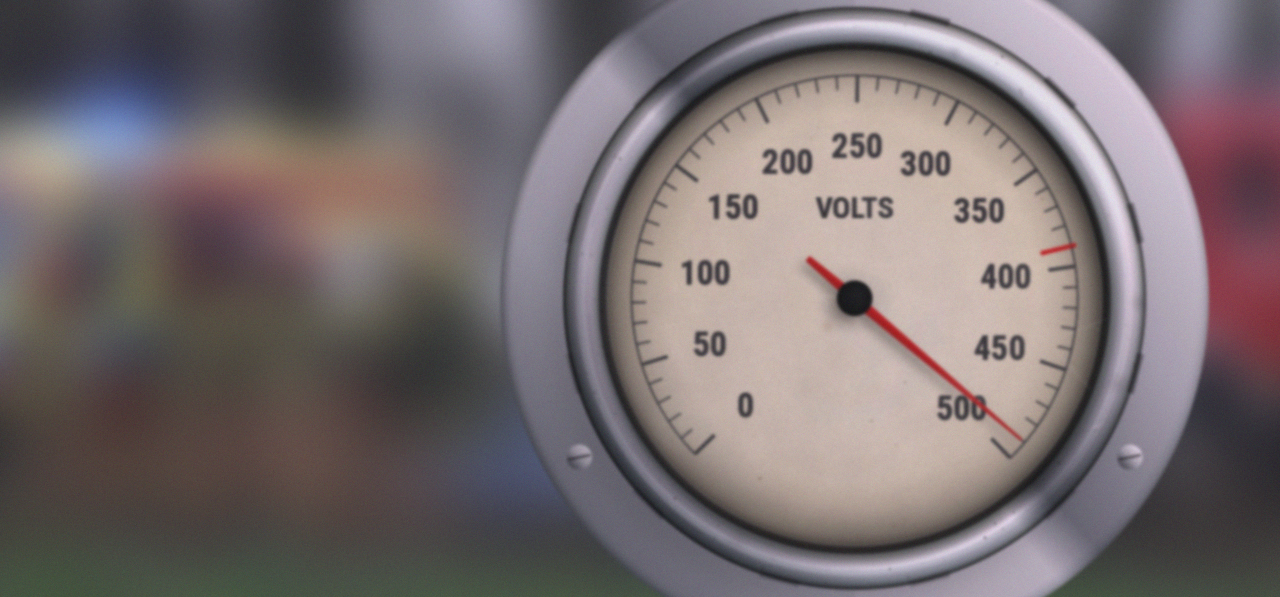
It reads {"value": 490, "unit": "V"}
